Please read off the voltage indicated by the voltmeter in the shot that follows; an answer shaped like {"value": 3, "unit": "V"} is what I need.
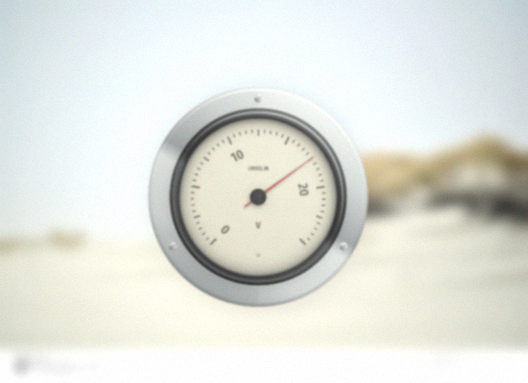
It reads {"value": 17.5, "unit": "V"}
